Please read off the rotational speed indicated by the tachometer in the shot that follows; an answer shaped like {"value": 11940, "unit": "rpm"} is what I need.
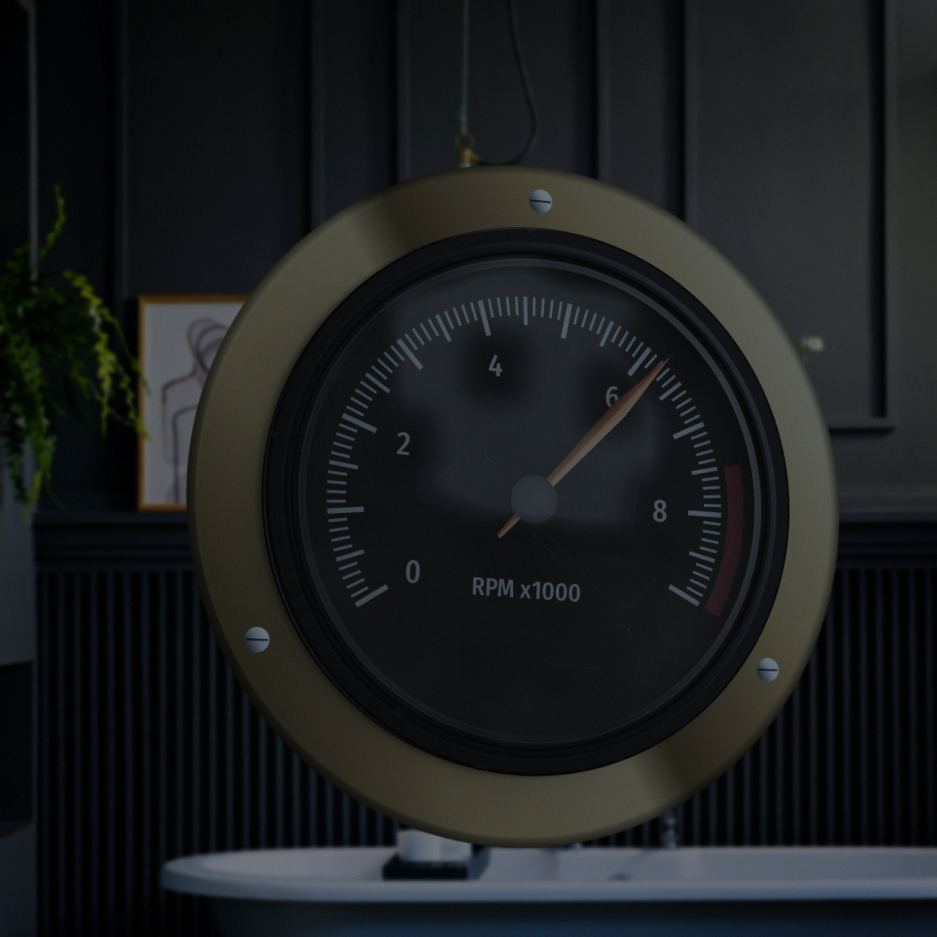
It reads {"value": 6200, "unit": "rpm"}
